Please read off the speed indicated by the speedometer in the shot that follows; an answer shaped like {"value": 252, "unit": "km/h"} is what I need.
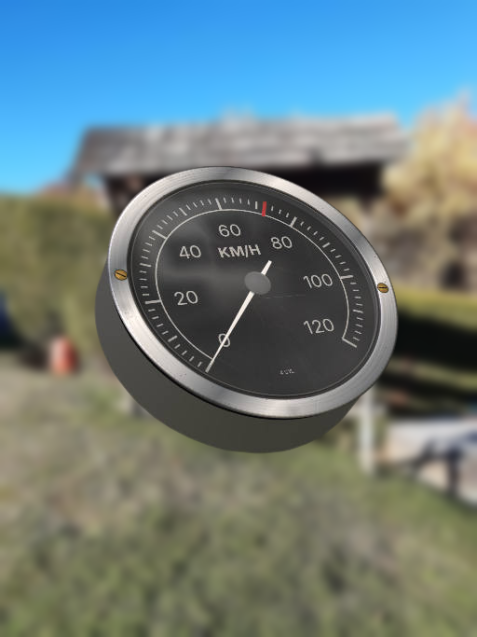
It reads {"value": 0, "unit": "km/h"}
